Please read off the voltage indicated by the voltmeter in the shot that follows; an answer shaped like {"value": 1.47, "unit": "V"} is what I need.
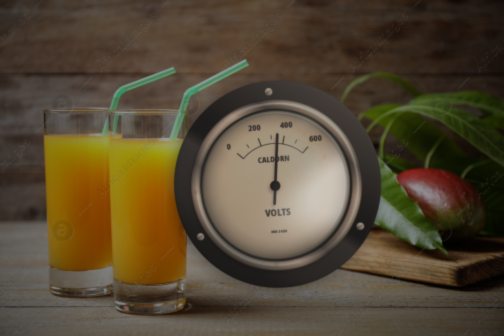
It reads {"value": 350, "unit": "V"}
